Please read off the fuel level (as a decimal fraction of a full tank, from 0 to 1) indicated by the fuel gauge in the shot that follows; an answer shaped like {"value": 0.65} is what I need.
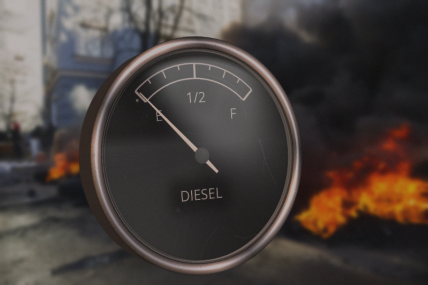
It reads {"value": 0}
